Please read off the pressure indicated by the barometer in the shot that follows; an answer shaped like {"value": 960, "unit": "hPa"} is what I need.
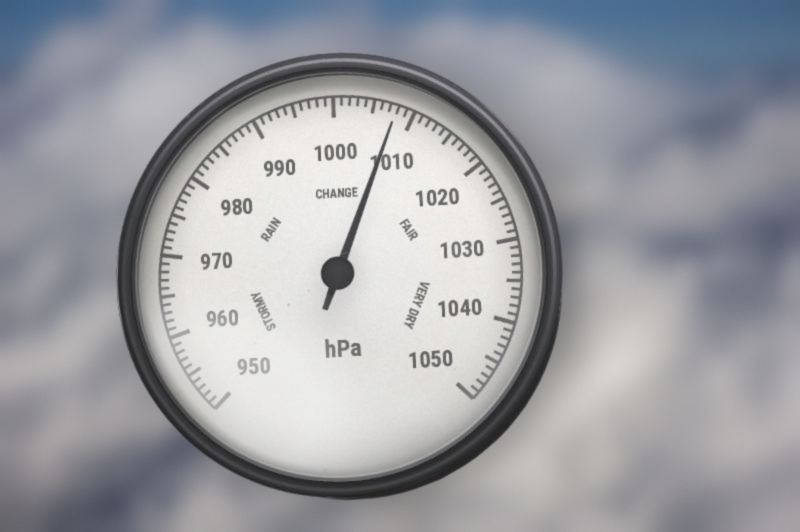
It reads {"value": 1008, "unit": "hPa"}
